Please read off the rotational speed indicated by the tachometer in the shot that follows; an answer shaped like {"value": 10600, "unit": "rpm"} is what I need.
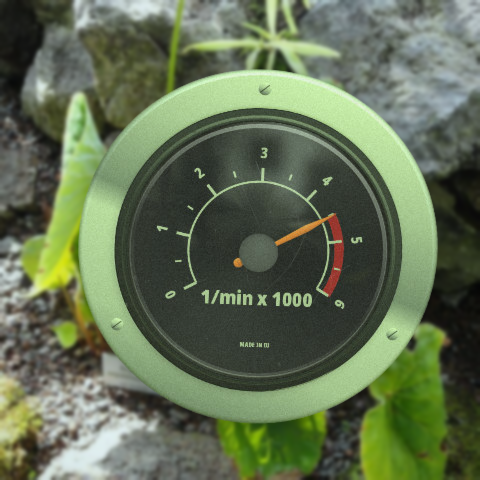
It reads {"value": 4500, "unit": "rpm"}
